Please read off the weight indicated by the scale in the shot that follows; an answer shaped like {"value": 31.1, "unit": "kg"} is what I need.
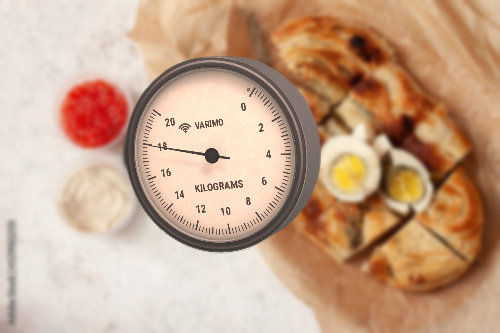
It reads {"value": 18, "unit": "kg"}
